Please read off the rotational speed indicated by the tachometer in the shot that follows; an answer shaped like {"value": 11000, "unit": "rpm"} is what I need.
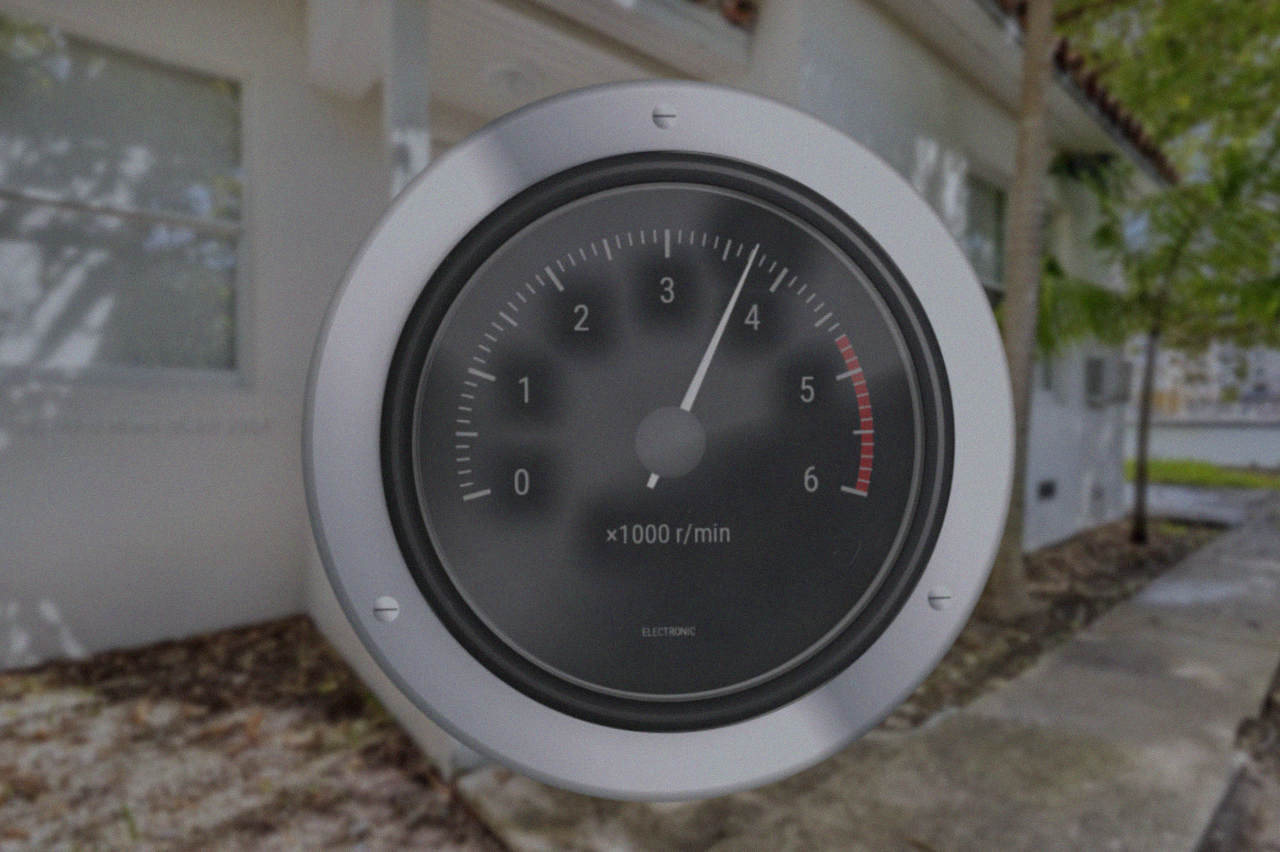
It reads {"value": 3700, "unit": "rpm"}
